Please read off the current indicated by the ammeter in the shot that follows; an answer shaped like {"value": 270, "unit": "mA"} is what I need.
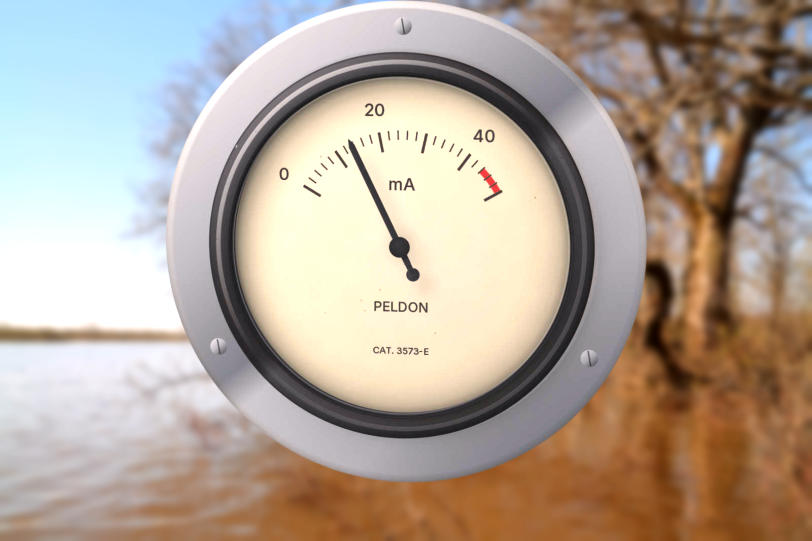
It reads {"value": 14, "unit": "mA"}
